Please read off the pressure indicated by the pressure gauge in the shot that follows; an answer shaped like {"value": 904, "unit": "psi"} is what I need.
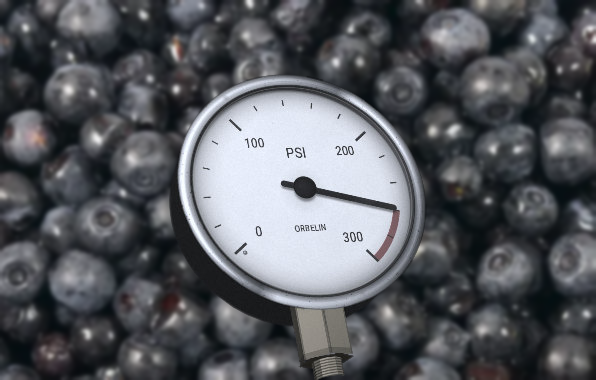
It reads {"value": 260, "unit": "psi"}
